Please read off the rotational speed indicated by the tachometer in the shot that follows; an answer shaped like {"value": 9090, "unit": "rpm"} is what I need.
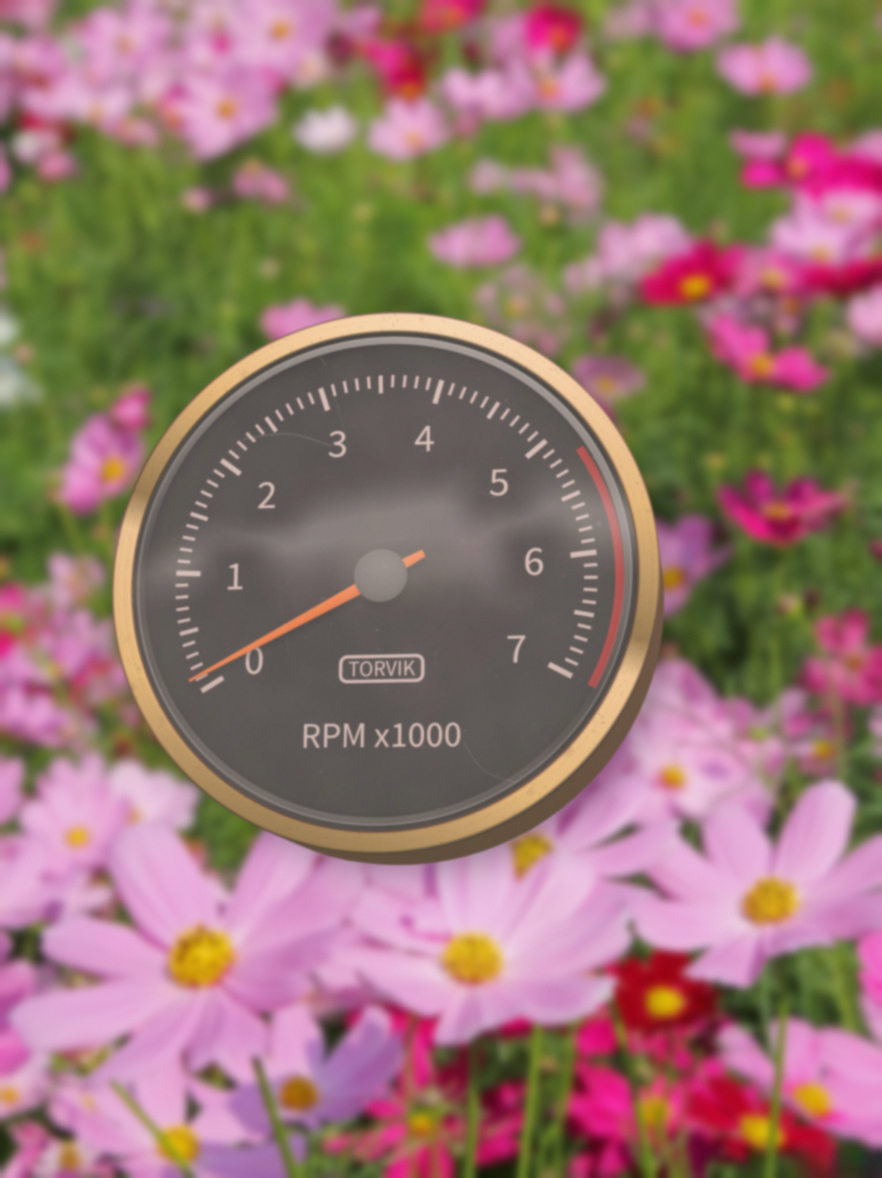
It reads {"value": 100, "unit": "rpm"}
